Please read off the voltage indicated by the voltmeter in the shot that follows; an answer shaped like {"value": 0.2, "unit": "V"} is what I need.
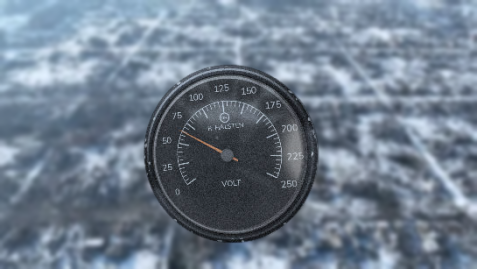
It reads {"value": 65, "unit": "V"}
